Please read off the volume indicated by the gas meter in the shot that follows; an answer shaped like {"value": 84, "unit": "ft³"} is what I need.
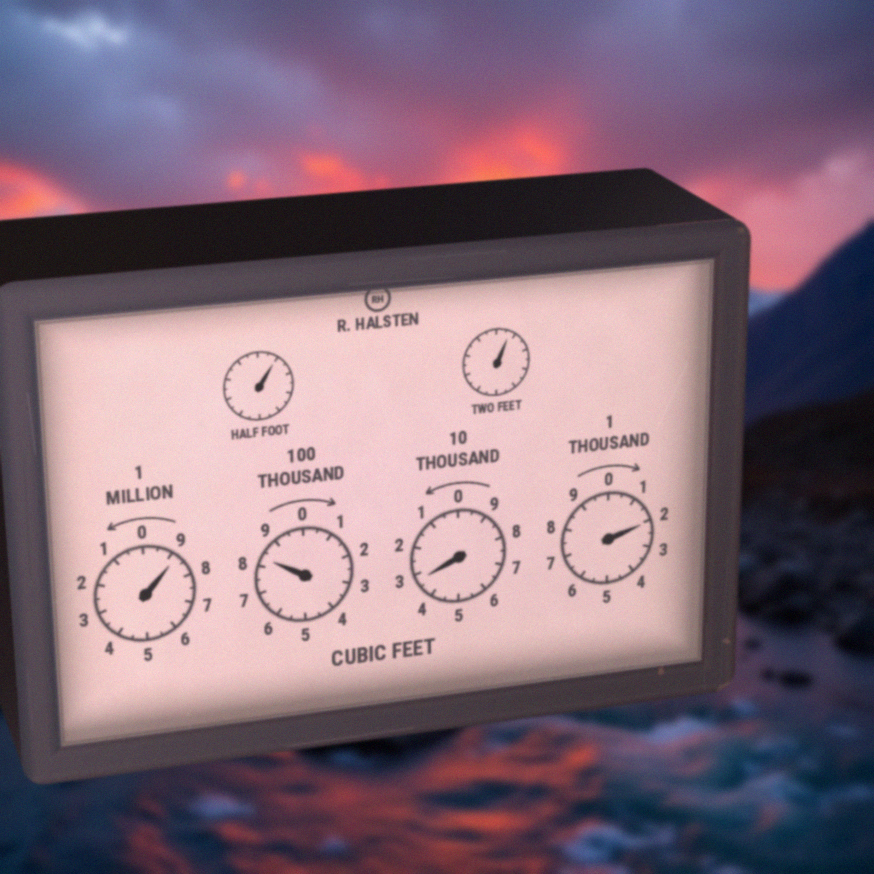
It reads {"value": 883200, "unit": "ft³"}
